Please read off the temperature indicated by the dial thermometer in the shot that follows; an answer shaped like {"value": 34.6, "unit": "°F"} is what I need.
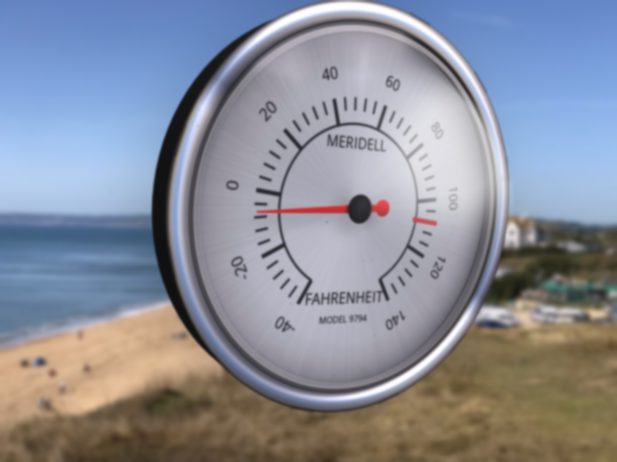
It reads {"value": -6, "unit": "°F"}
